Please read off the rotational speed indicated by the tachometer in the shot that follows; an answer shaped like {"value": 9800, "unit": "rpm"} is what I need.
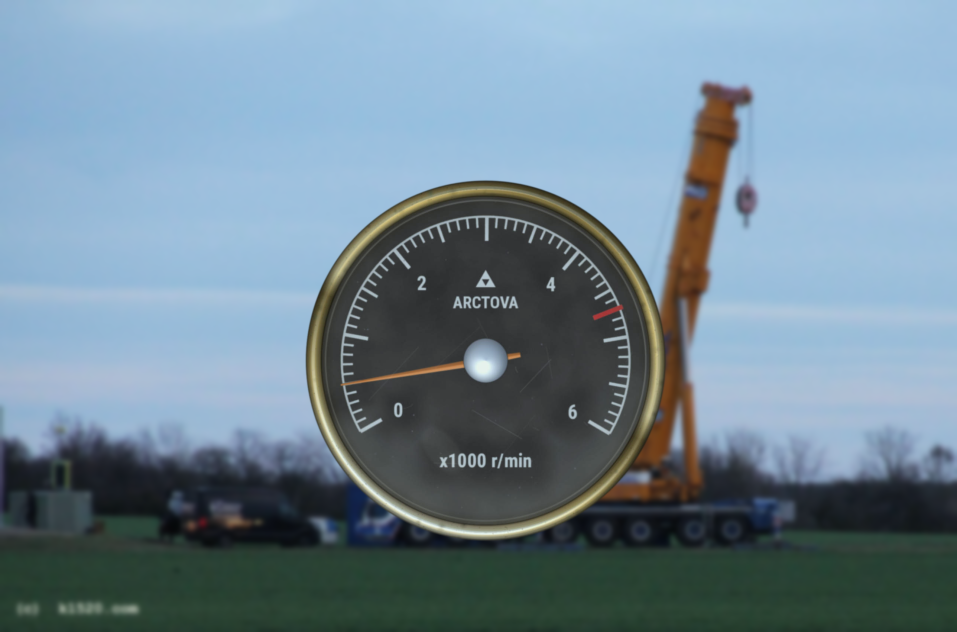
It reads {"value": 500, "unit": "rpm"}
